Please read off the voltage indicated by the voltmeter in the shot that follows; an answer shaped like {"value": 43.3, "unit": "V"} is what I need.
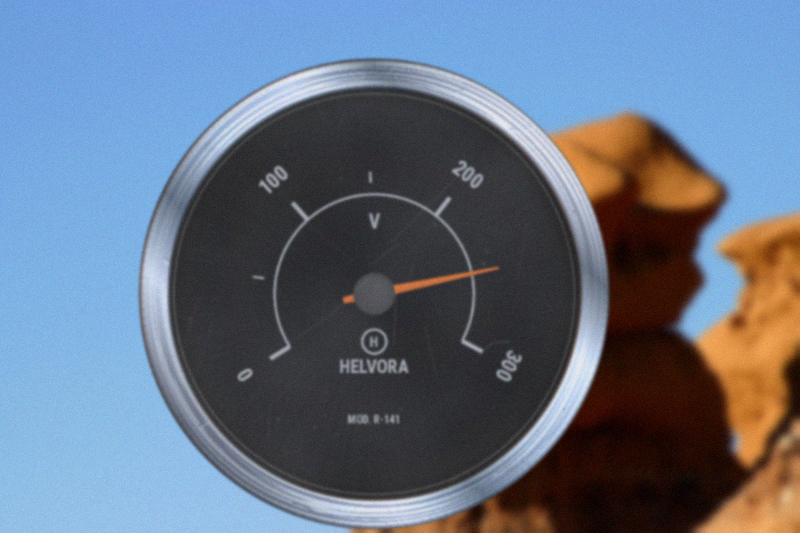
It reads {"value": 250, "unit": "V"}
